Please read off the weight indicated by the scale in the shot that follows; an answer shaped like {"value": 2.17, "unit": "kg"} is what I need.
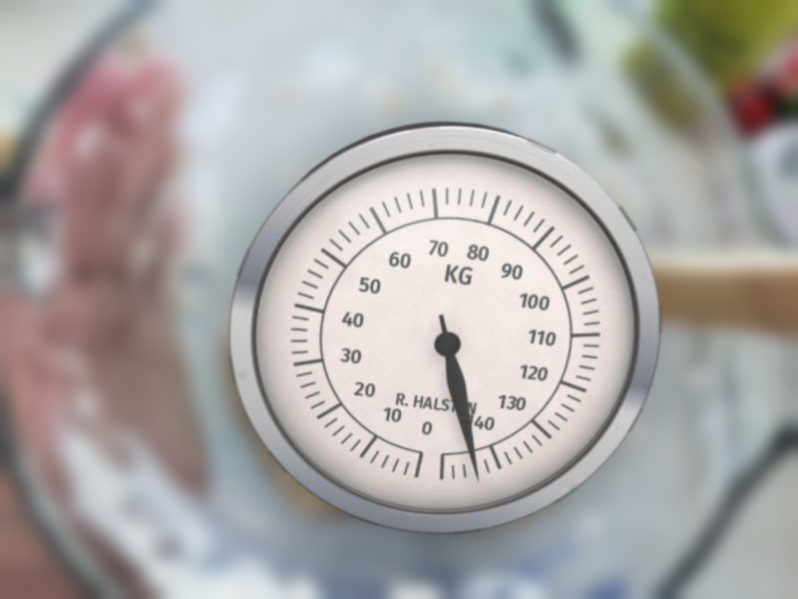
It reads {"value": 144, "unit": "kg"}
